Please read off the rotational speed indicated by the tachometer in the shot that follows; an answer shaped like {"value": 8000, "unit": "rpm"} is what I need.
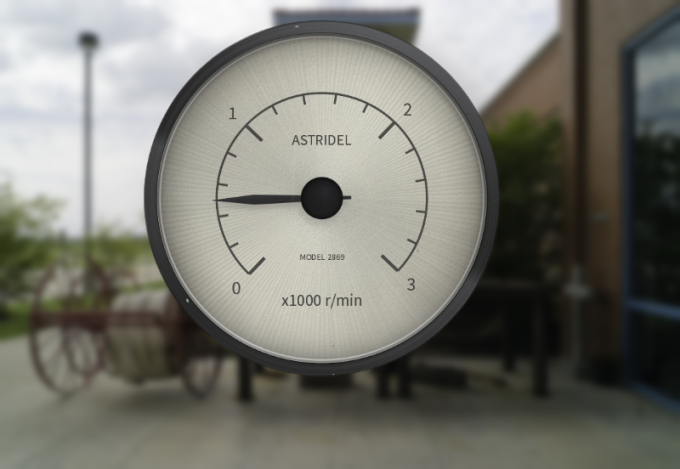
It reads {"value": 500, "unit": "rpm"}
